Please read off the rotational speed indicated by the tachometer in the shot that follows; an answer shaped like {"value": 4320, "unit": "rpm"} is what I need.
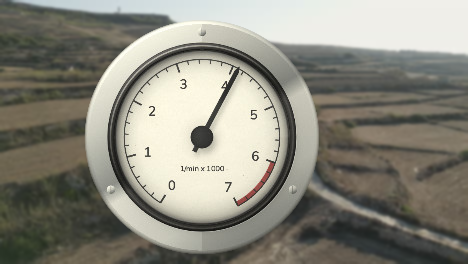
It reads {"value": 4100, "unit": "rpm"}
